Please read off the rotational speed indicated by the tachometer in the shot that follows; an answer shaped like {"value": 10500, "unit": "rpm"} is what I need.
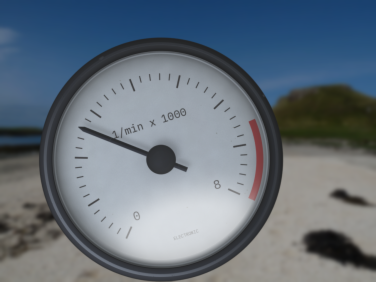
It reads {"value": 2600, "unit": "rpm"}
